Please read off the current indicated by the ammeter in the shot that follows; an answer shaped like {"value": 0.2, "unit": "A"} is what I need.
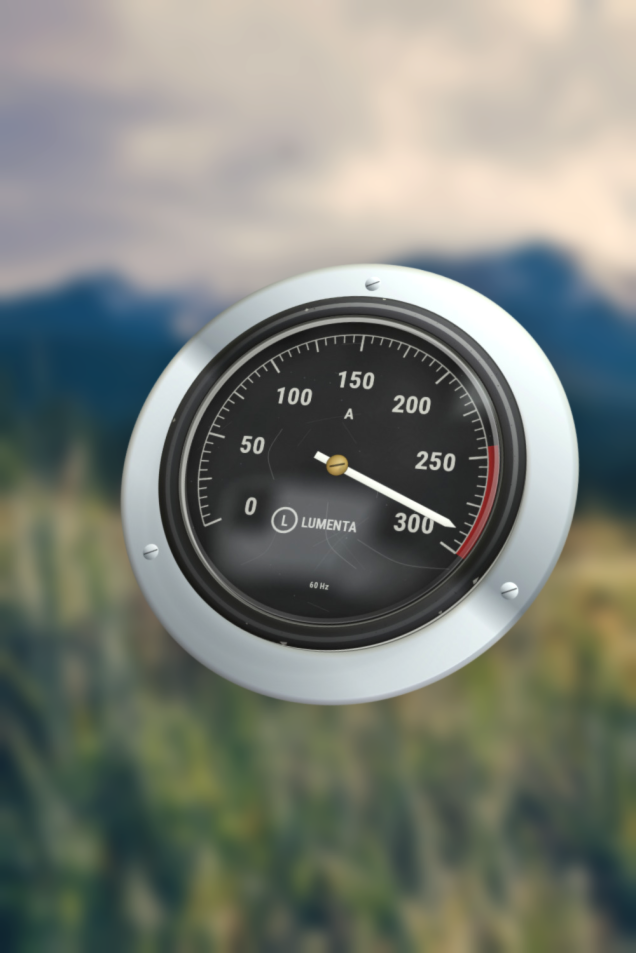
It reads {"value": 290, "unit": "A"}
